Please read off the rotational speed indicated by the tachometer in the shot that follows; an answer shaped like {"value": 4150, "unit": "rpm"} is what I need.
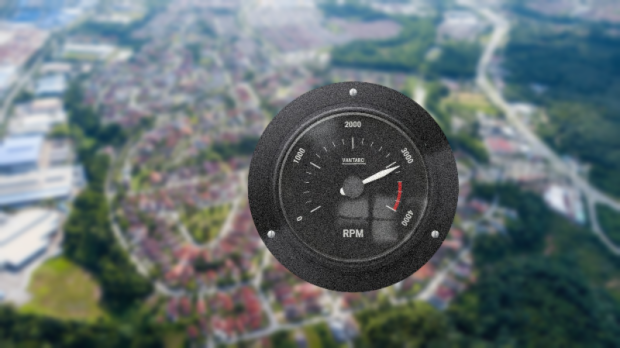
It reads {"value": 3100, "unit": "rpm"}
